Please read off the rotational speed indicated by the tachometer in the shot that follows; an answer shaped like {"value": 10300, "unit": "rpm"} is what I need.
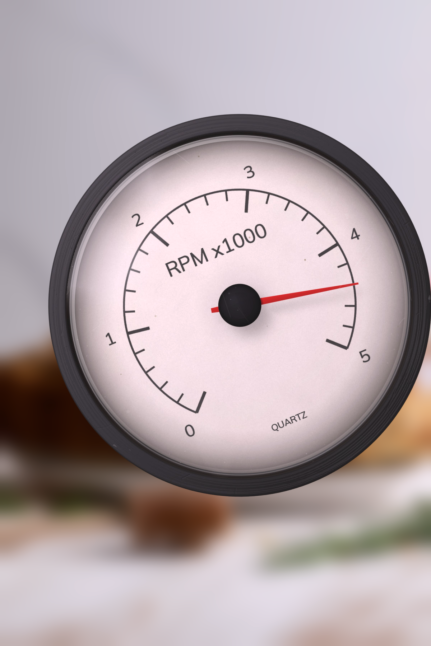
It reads {"value": 4400, "unit": "rpm"}
